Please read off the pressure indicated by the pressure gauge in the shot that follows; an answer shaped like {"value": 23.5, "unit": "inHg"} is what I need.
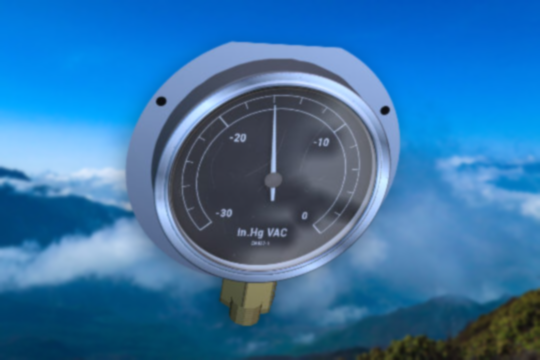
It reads {"value": -16, "unit": "inHg"}
